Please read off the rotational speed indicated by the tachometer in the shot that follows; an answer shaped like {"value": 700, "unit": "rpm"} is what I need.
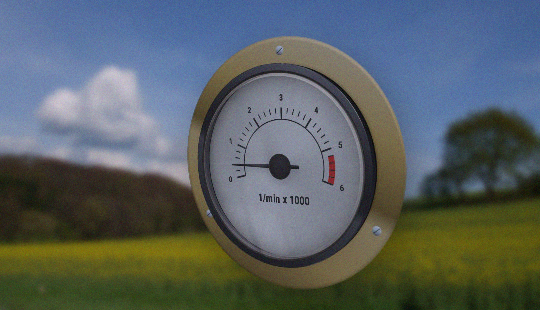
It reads {"value": 400, "unit": "rpm"}
